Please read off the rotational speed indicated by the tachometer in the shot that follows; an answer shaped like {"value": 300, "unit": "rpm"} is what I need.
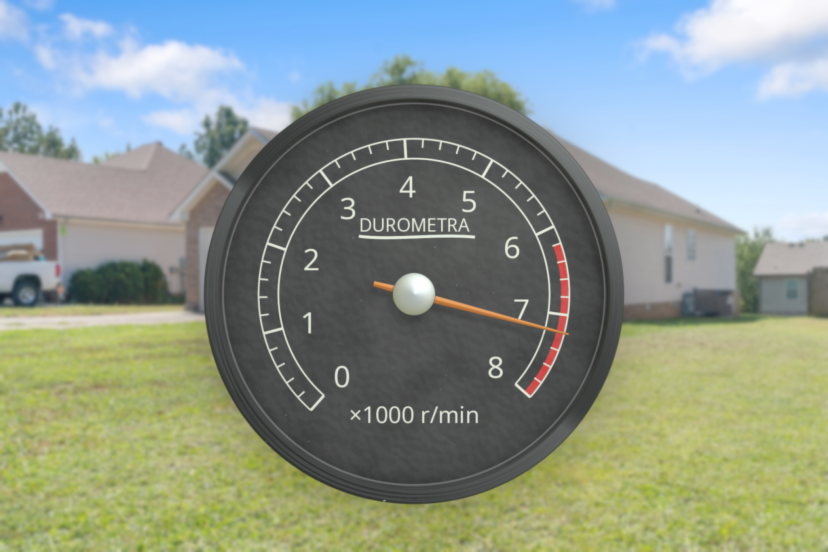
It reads {"value": 7200, "unit": "rpm"}
